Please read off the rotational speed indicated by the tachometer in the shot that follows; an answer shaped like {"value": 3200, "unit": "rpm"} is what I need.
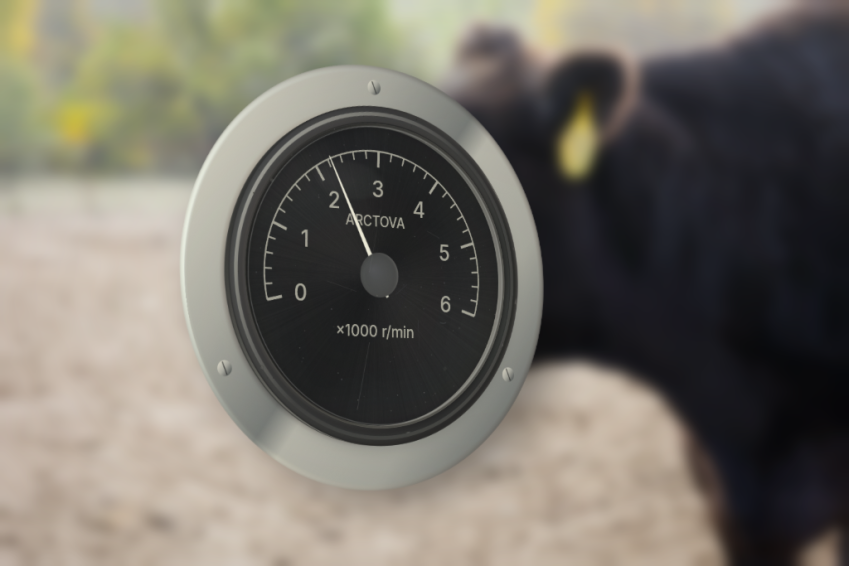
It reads {"value": 2200, "unit": "rpm"}
